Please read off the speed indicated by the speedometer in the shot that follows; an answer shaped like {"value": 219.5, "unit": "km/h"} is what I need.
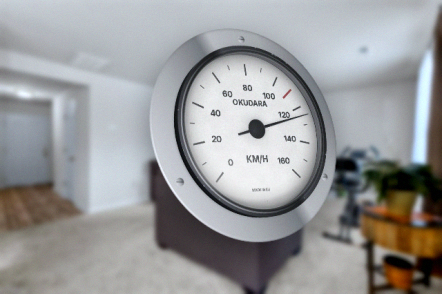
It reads {"value": 125, "unit": "km/h"}
